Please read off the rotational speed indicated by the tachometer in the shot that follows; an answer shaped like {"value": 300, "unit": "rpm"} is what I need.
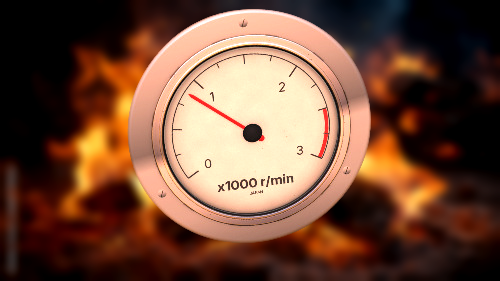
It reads {"value": 875, "unit": "rpm"}
